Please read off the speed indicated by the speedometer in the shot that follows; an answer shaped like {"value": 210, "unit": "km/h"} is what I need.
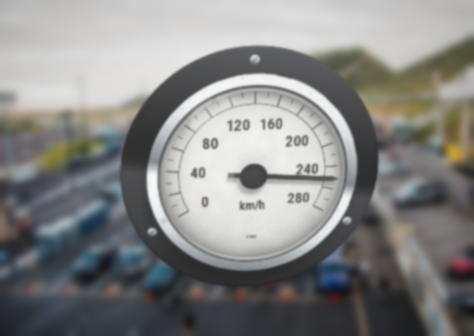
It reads {"value": 250, "unit": "km/h"}
